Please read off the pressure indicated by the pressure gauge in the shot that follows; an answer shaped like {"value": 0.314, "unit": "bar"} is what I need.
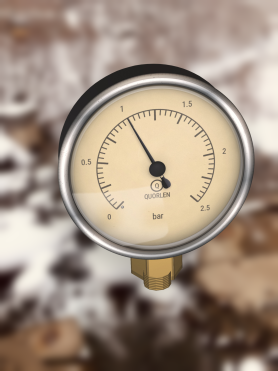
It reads {"value": 1, "unit": "bar"}
